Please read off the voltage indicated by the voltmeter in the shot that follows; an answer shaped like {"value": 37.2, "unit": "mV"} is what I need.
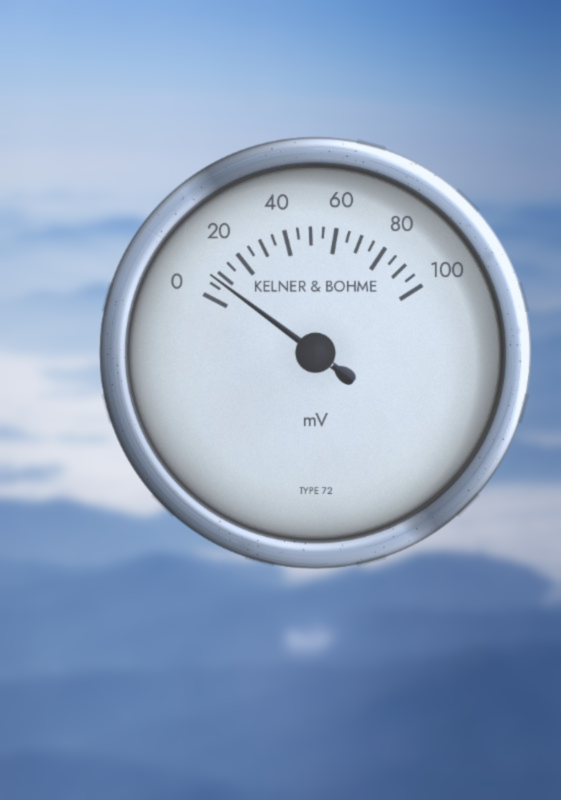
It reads {"value": 7.5, "unit": "mV"}
